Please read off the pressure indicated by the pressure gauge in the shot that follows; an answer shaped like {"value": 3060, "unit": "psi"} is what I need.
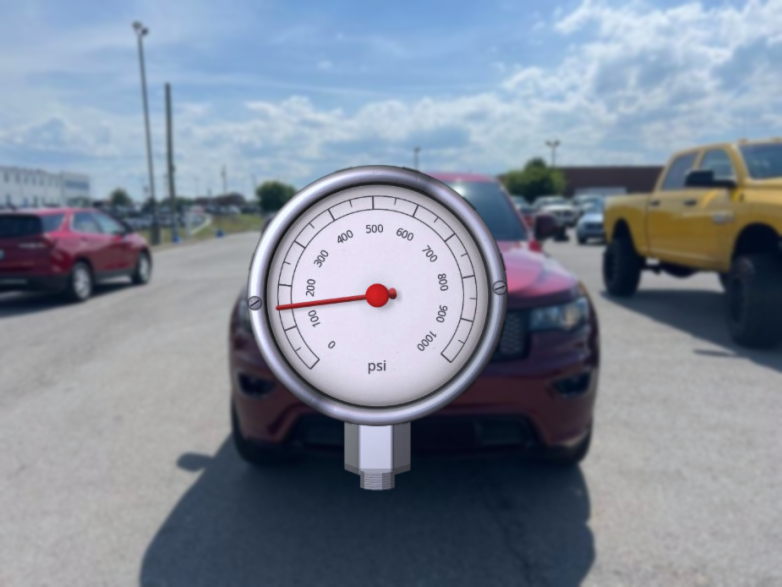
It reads {"value": 150, "unit": "psi"}
